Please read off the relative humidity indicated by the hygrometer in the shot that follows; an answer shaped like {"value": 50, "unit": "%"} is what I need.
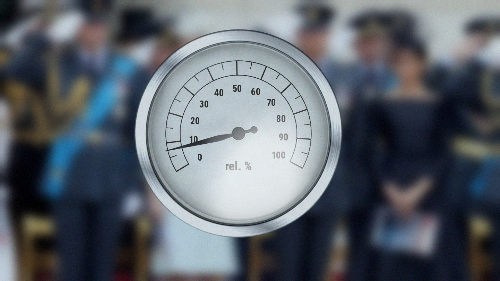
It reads {"value": 7.5, "unit": "%"}
